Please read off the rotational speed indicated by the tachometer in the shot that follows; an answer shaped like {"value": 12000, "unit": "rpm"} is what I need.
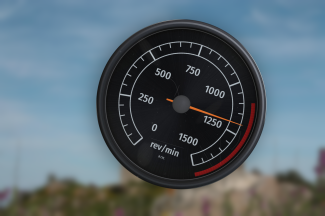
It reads {"value": 1200, "unit": "rpm"}
